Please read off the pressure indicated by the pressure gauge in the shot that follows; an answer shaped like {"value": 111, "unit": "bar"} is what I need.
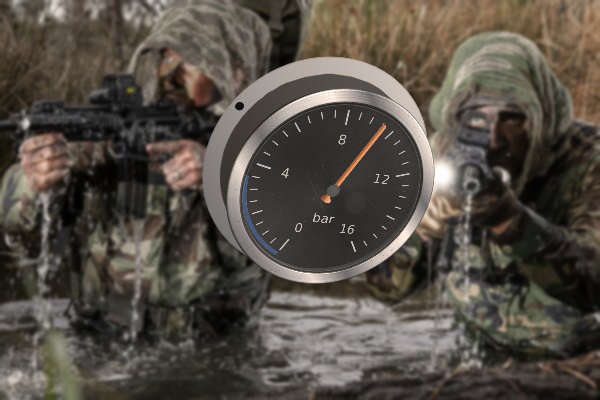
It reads {"value": 9.5, "unit": "bar"}
